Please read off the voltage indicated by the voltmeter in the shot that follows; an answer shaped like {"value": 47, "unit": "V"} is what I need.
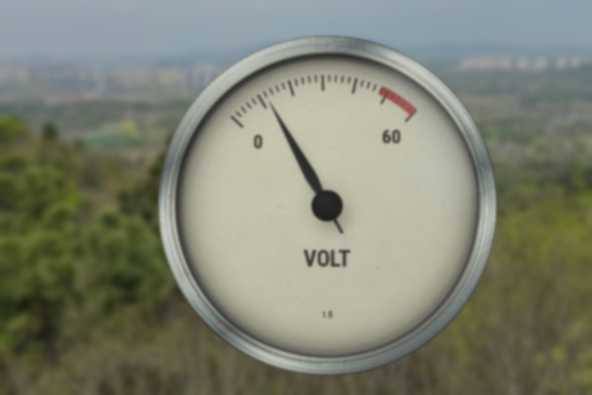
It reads {"value": 12, "unit": "V"}
